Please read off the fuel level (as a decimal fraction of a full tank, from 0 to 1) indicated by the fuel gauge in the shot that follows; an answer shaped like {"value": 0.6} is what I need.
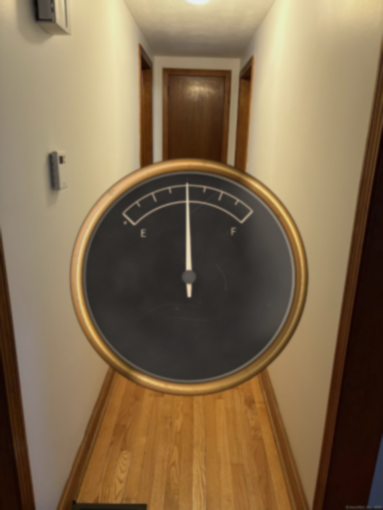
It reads {"value": 0.5}
